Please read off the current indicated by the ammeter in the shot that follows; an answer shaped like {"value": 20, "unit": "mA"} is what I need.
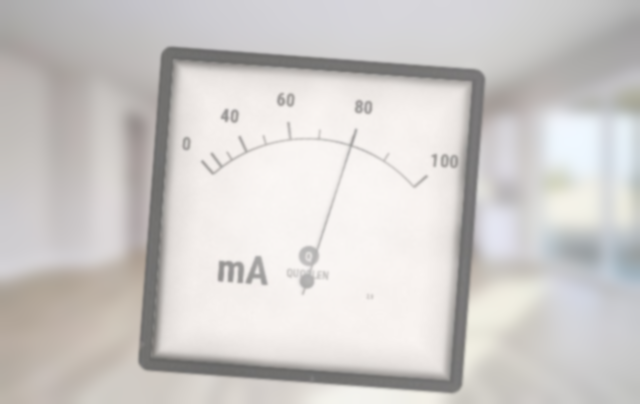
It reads {"value": 80, "unit": "mA"}
